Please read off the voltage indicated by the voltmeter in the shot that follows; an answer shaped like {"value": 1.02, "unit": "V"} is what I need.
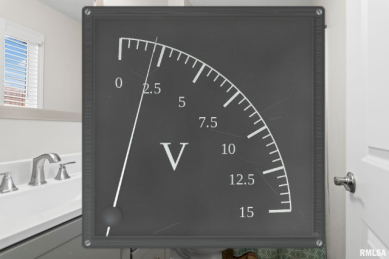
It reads {"value": 2, "unit": "V"}
